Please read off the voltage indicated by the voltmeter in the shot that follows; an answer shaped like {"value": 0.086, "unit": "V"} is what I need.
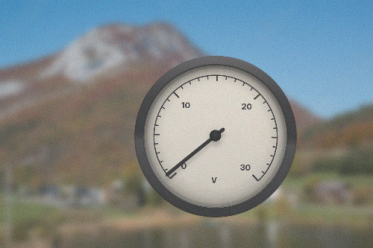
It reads {"value": 0.5, "unit": "V"}
